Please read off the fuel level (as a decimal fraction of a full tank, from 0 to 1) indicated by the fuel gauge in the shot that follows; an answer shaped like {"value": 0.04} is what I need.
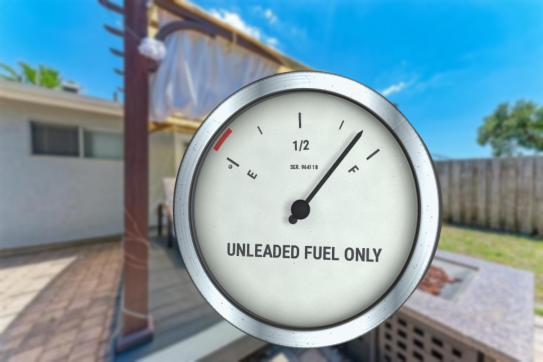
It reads {"value": 0.875}
